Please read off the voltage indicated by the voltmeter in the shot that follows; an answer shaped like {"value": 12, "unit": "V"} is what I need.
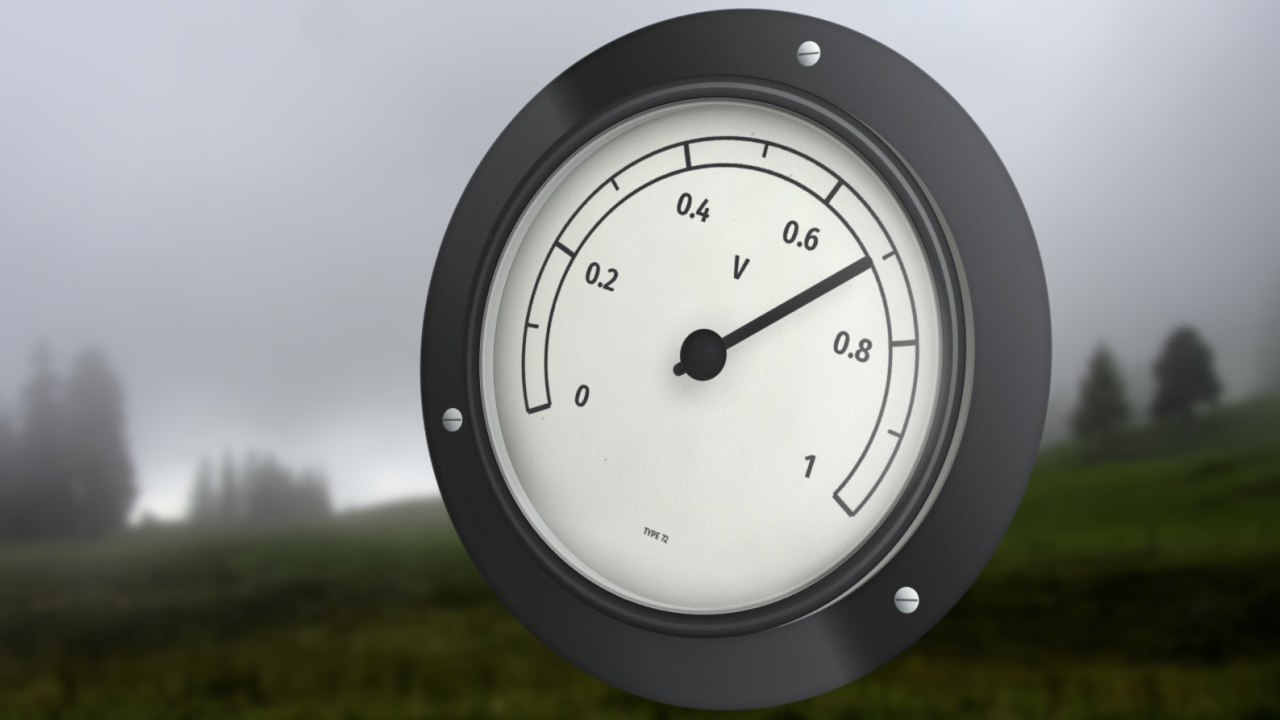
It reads {"value": 0.7, "unit": "V"}
